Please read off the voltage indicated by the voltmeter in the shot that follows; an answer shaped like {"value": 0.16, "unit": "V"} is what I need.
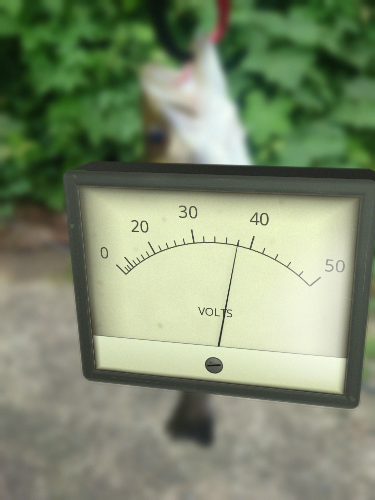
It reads {"value": 38, "unit": "V"}
